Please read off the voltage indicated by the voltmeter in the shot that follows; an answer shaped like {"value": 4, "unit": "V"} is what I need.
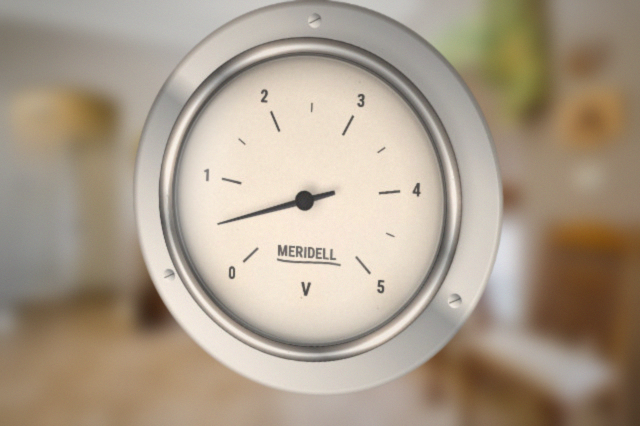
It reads {"value": 0.5, "unit": "V"}
